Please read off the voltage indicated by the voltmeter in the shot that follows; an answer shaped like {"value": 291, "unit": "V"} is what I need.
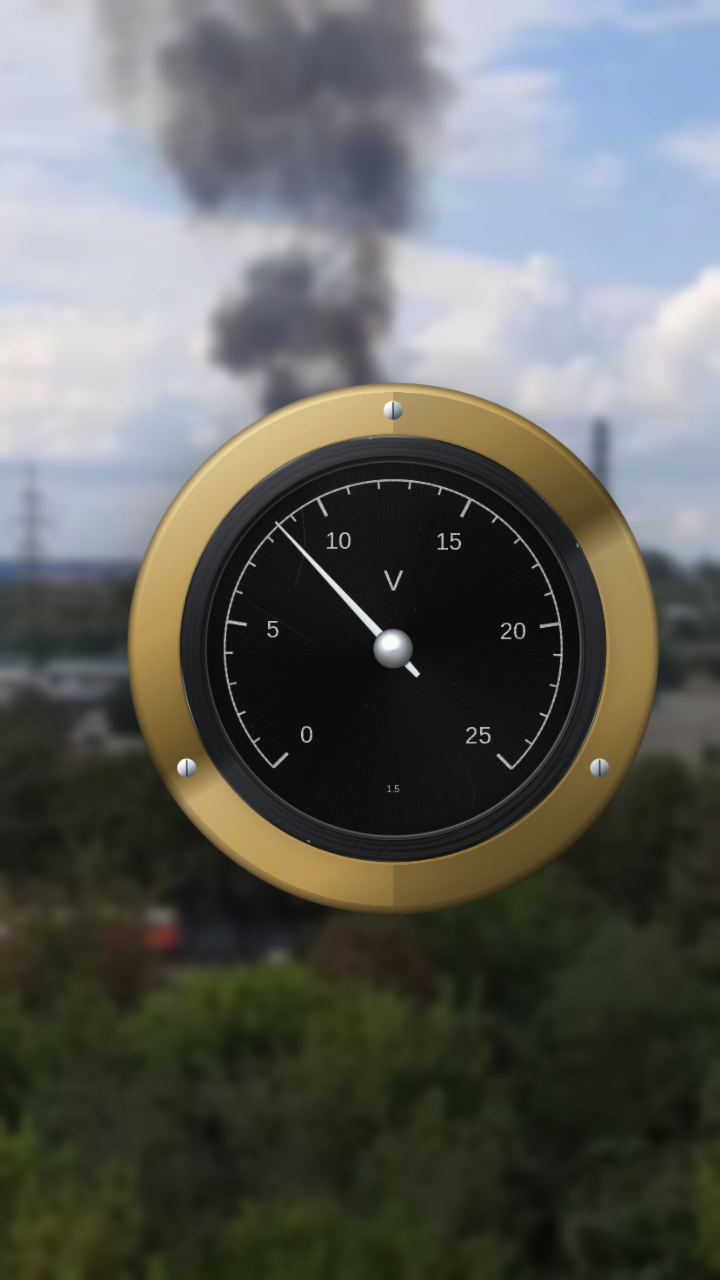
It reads {"value": 8.5, "unit": "V"}
